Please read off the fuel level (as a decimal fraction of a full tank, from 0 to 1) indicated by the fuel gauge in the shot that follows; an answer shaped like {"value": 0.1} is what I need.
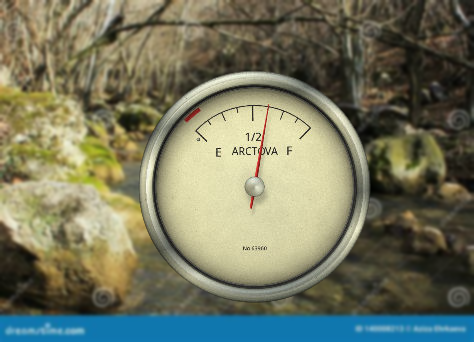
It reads {"value": 0.625}
